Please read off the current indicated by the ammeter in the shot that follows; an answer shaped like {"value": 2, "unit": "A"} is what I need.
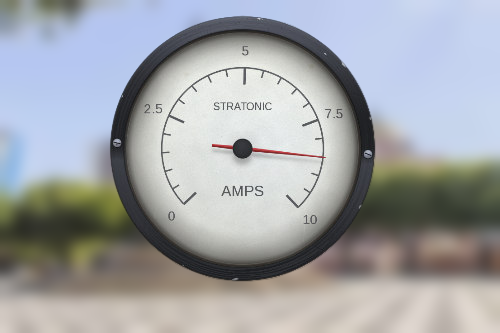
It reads {"value": 8.5, "unit": "A"}
